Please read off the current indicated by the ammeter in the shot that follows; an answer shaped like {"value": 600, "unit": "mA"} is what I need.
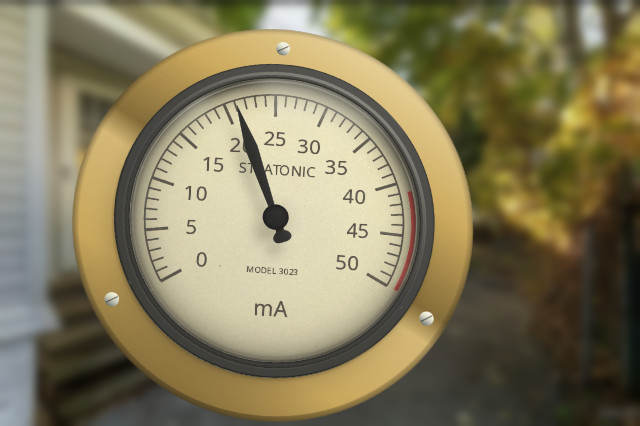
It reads {"value": 21, "unit": "mA"}
